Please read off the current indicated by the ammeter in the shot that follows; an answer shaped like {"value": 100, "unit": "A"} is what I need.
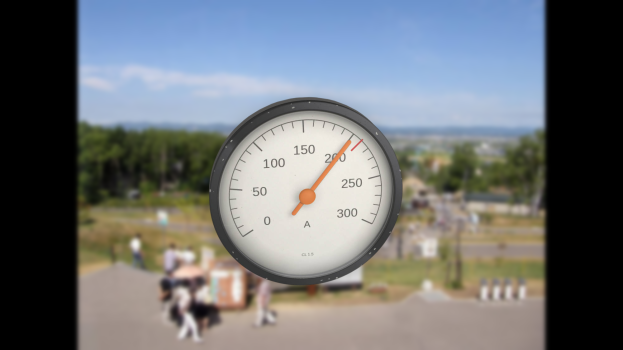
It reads {"value": 200, "unit": "A"}
